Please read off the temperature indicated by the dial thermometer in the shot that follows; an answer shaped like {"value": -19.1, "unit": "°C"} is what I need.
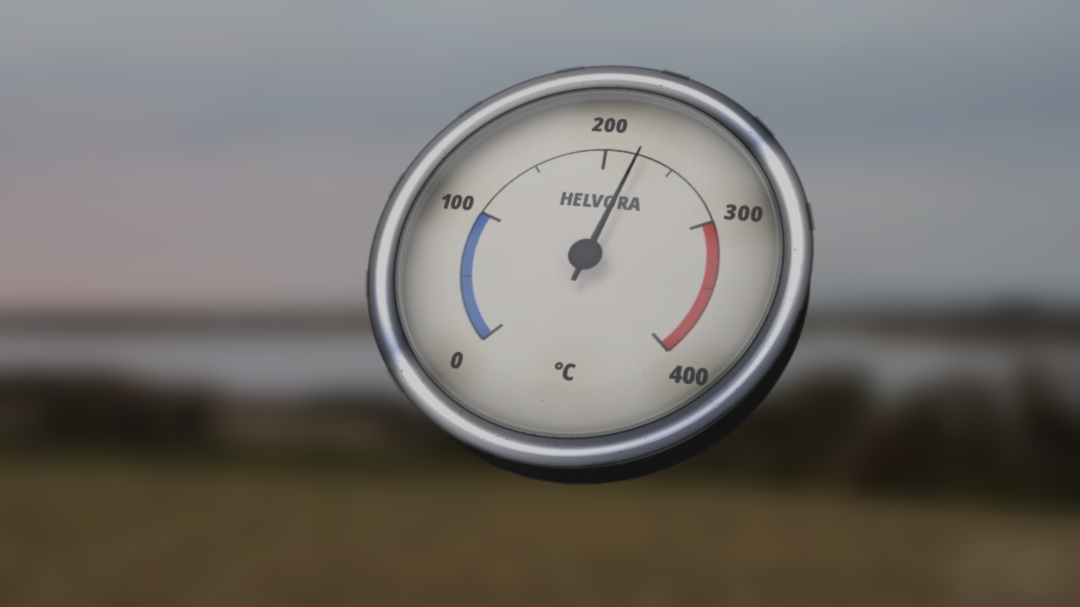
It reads {"value": 225, "unit": "°C"}
